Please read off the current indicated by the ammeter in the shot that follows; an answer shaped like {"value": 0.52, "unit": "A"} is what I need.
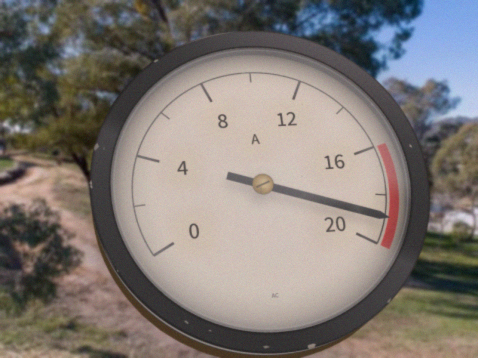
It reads {"value": 19, "unit": "A"}
